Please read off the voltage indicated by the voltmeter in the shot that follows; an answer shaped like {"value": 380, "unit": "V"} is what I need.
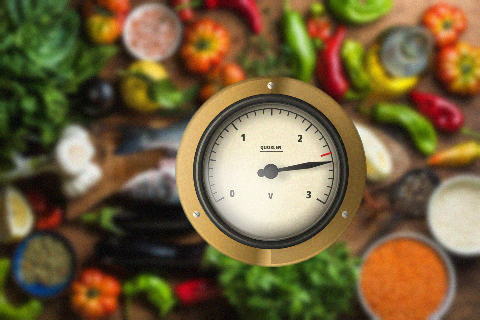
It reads {"value": 2.5, "unit": "V"}
